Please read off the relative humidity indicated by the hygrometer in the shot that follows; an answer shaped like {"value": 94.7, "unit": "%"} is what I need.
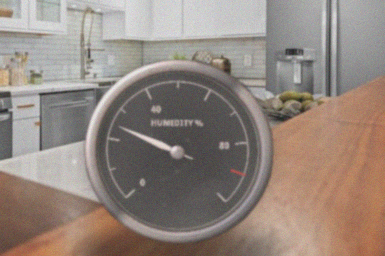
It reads {"value": 25, "unit": "%"}
